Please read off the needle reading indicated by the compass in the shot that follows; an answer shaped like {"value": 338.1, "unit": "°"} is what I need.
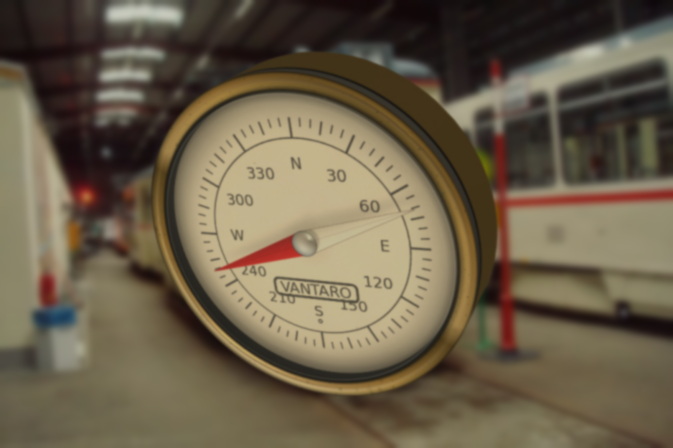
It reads {"value": 250, "unit": "°"}
